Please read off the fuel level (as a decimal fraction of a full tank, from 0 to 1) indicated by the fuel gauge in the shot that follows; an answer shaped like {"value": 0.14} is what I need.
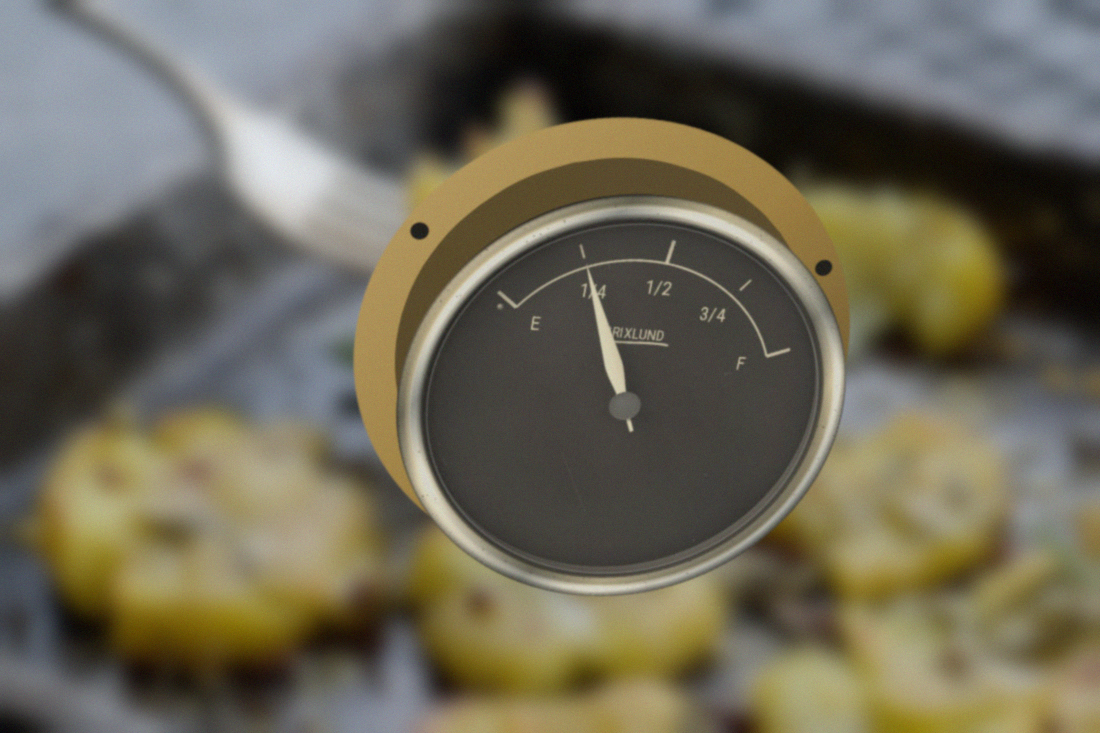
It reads {"value": 0.25}
